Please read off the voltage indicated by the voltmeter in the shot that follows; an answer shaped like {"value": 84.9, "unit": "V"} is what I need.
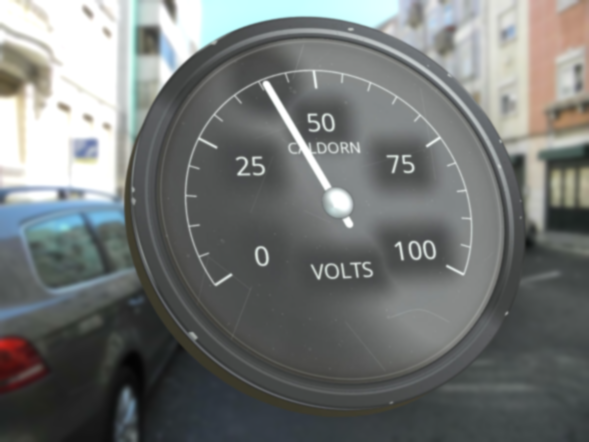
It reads {"value": 40, "unit": "V"}
